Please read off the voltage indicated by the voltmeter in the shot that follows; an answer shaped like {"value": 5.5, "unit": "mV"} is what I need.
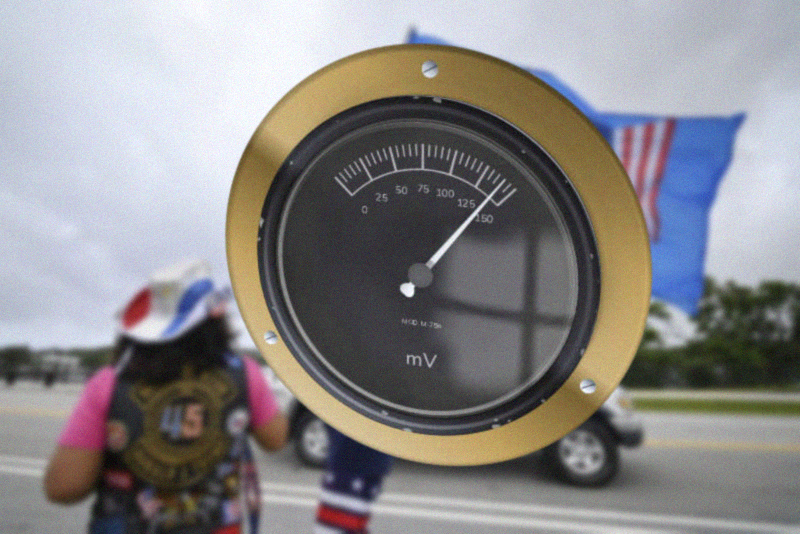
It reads {"value": 140, "unit": "mV"}
